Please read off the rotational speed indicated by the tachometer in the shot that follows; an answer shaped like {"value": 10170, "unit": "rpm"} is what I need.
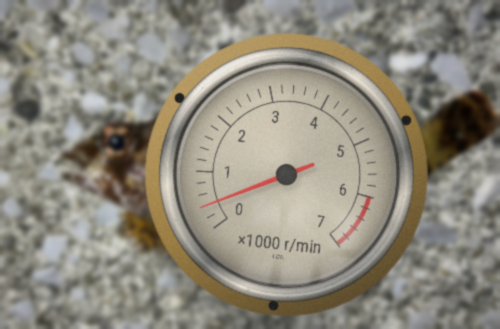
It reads {"value": 400, "unit": "rpm"}
